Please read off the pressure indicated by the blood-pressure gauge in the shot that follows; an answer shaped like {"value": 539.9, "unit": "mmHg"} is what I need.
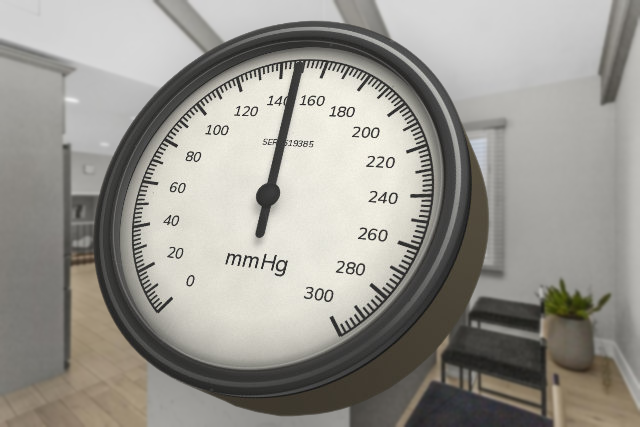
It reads {"value": 150, "unit": "mmHg"}
